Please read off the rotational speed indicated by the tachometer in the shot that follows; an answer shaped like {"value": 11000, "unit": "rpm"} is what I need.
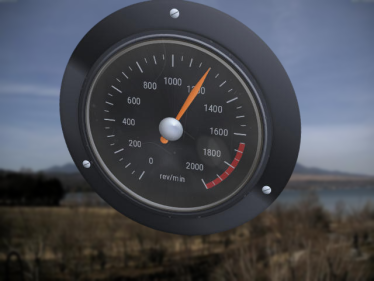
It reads {"value": 1200, "unit": "rpm"}
